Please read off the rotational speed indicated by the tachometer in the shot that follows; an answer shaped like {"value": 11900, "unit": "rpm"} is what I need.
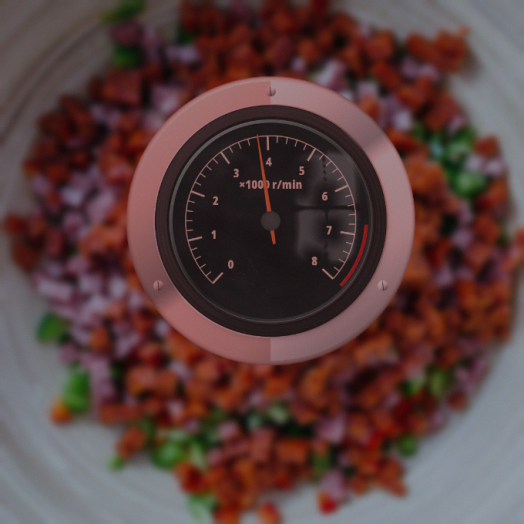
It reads {"value": 3800, "unit": "rpm"}
